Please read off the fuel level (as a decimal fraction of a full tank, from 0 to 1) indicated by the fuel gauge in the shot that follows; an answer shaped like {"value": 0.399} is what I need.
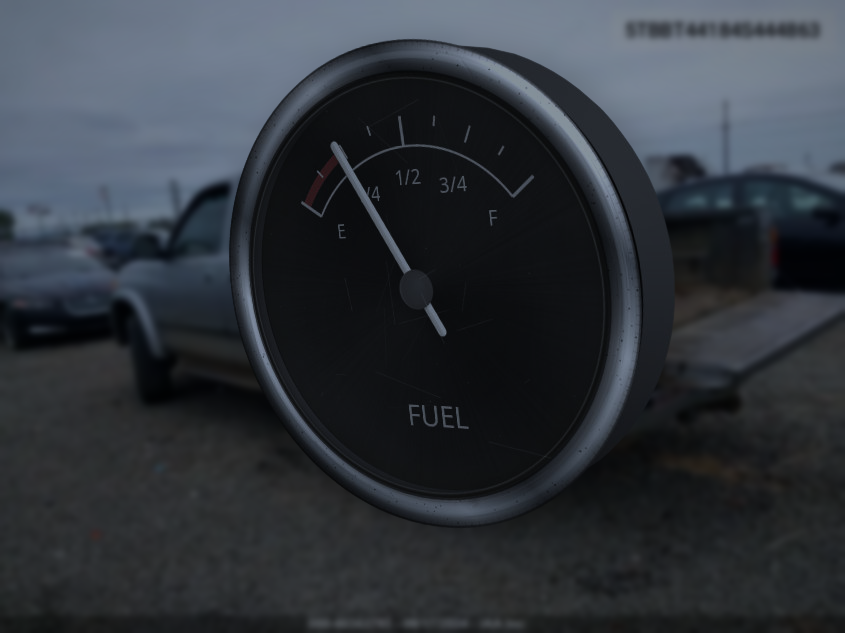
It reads {"value": 0.25}
